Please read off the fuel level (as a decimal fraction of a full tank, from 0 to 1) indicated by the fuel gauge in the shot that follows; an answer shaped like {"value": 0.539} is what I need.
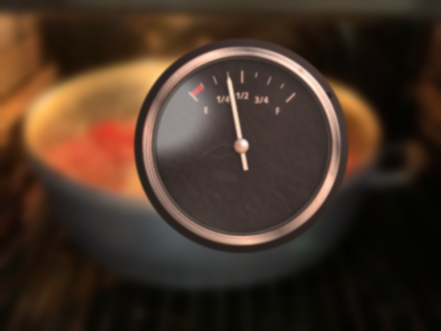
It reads {"value": 0.375}
